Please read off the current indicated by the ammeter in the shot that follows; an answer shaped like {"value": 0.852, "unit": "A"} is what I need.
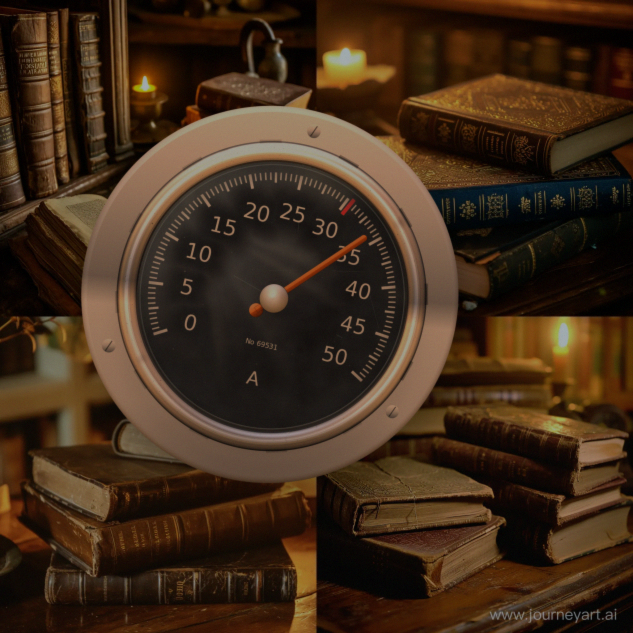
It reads {"value": 34, "unit": "A"}
